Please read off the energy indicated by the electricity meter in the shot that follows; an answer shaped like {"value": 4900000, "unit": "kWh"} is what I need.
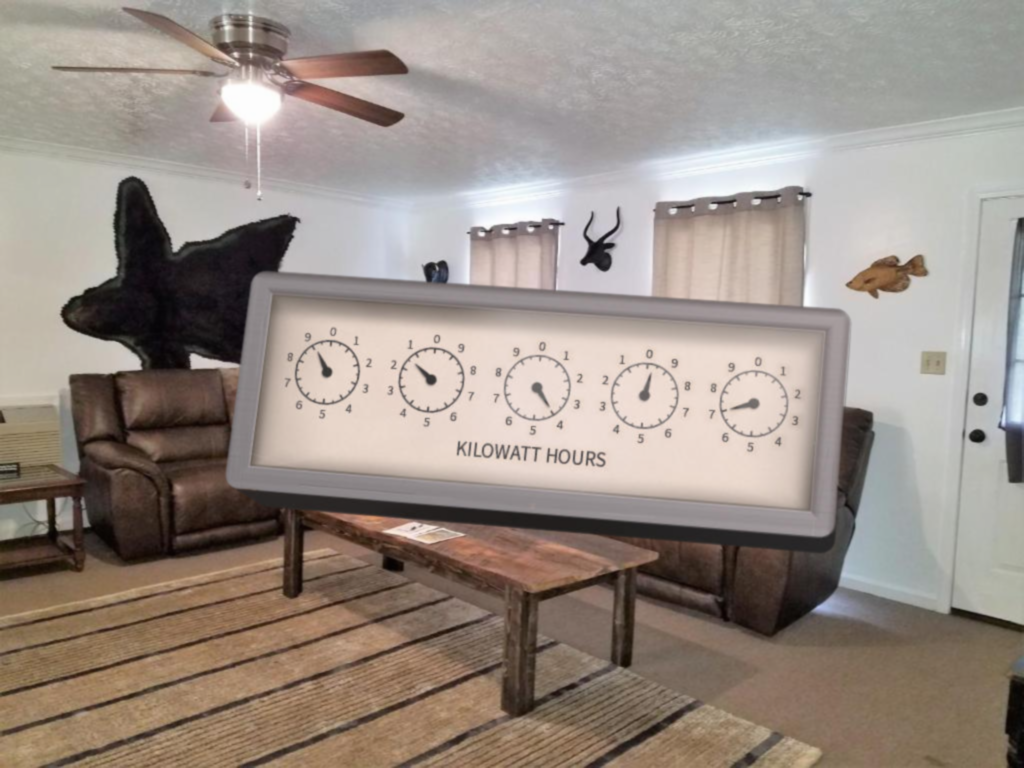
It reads {"value": 91397, "unit": "kWh"}
